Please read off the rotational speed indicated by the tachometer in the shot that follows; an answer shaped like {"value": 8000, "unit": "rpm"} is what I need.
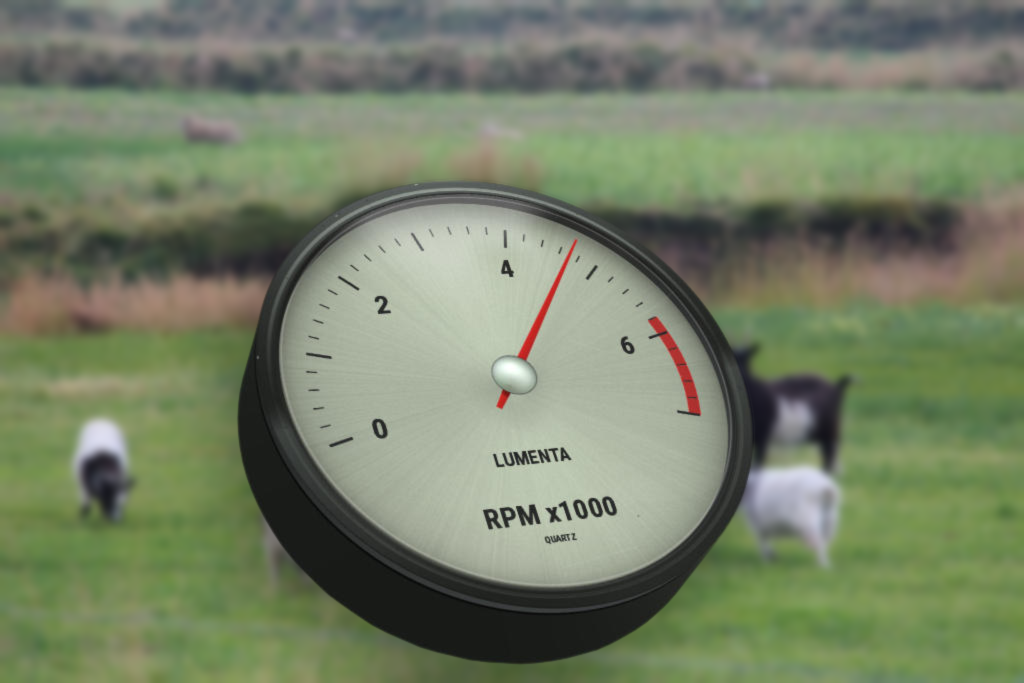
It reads {"value": 4700, "unit": "rpm"}
